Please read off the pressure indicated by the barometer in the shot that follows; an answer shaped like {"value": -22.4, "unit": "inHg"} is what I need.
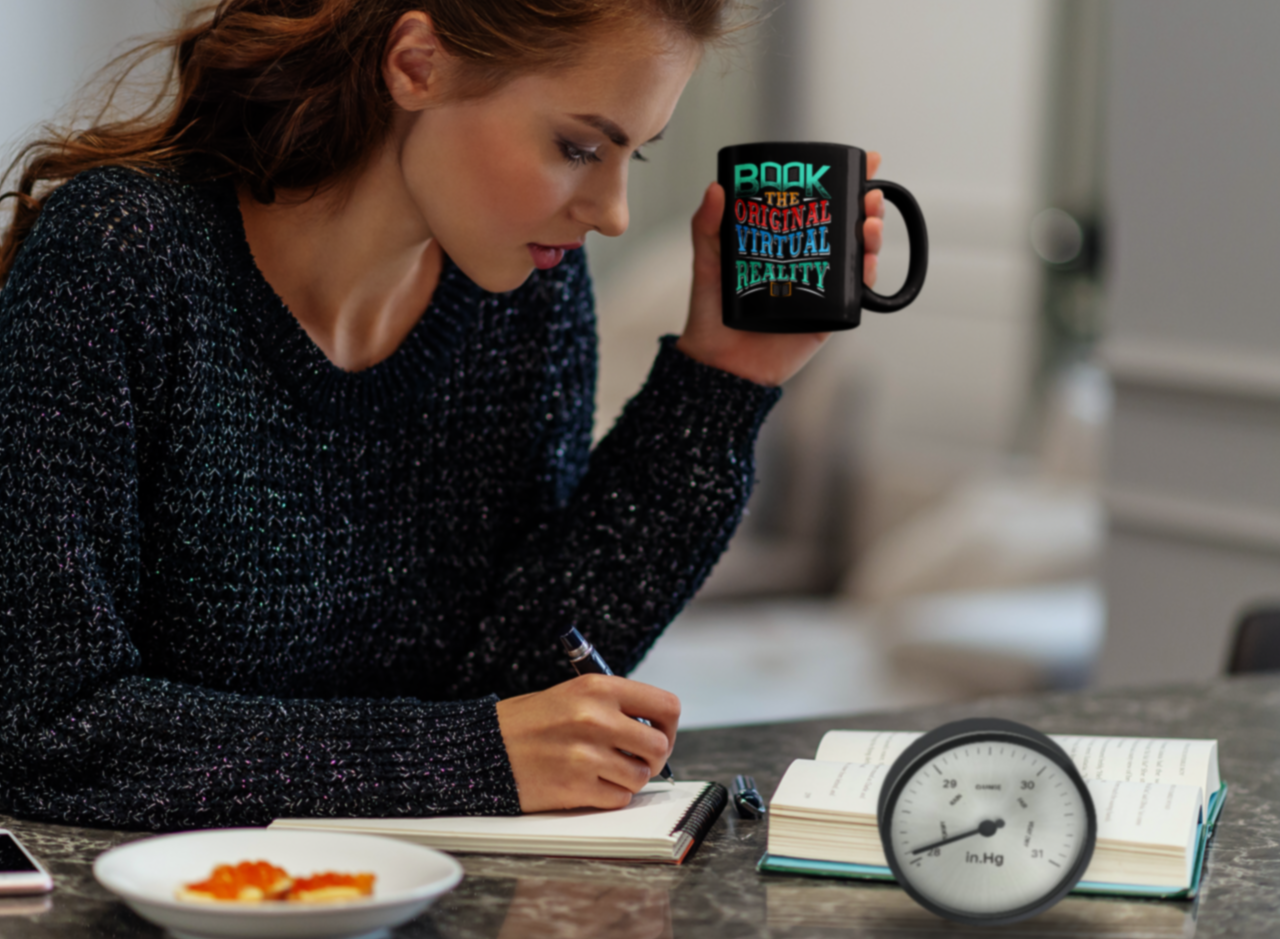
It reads {"value": 28.1, "unit": "inHg"}
